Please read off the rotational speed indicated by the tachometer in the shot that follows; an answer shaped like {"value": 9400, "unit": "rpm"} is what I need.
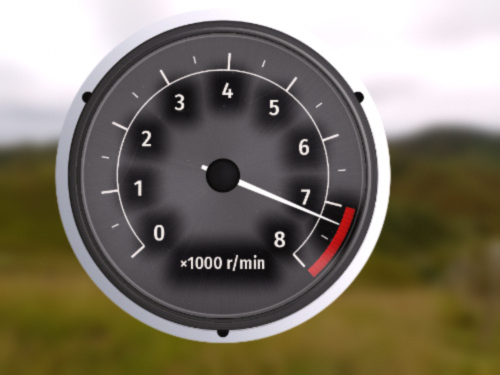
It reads {"value": 7250, "unit": "rpm"}
